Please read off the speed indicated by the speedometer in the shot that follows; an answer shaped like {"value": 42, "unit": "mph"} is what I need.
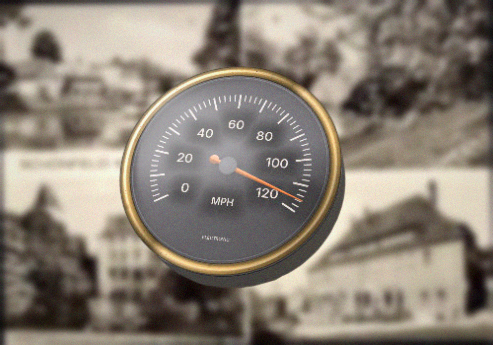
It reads {"value": 116, "unit": "mph"}
